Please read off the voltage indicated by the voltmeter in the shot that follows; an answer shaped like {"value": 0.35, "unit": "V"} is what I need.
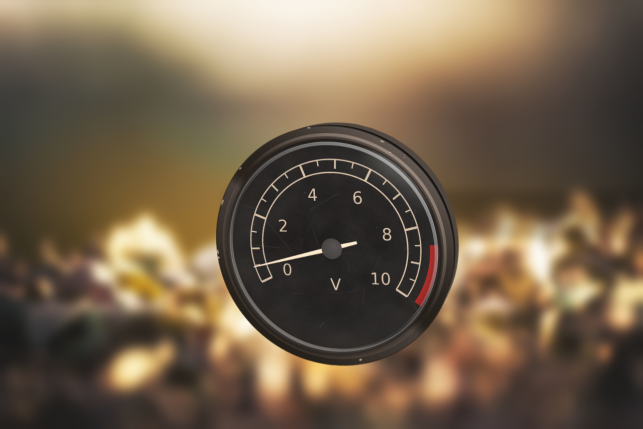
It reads {"value": 0.5, "unit": "V"}
